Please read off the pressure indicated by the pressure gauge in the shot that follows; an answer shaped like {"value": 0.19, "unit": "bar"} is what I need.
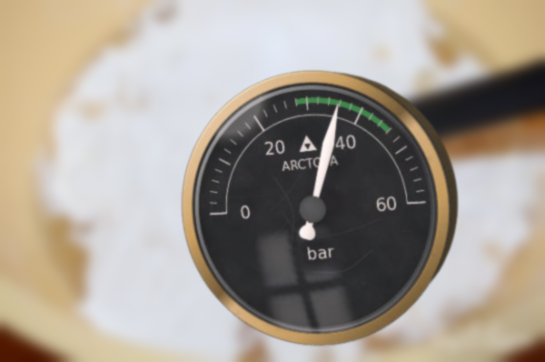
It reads {"value": 36, "unit": "bar"}
